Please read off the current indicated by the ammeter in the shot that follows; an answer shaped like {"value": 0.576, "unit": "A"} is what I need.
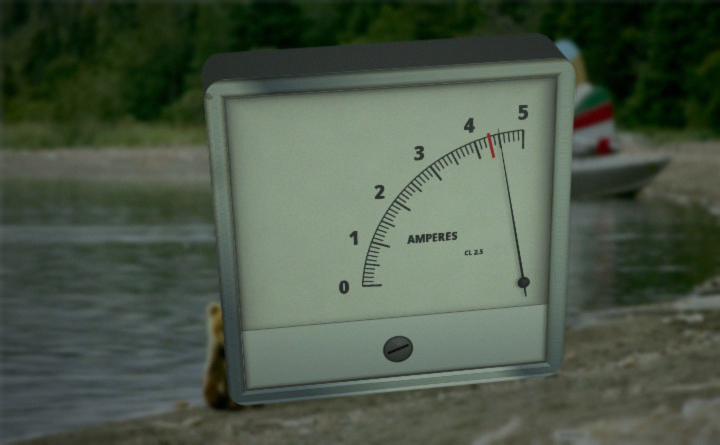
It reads {"value": 4.5, "unit": "A"}
